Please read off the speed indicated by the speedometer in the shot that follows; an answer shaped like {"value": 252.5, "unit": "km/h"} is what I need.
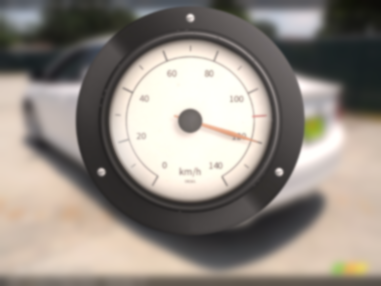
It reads {"value": 120, "unit": "km/h"}
